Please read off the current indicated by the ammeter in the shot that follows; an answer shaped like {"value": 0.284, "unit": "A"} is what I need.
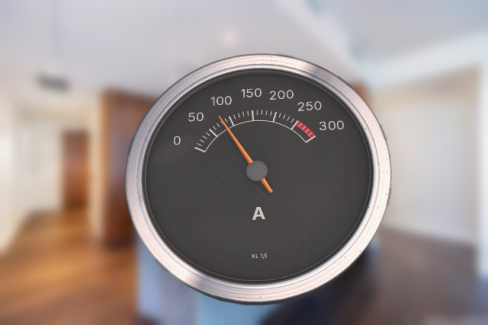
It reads {"value": 80, "unit": "A"}
